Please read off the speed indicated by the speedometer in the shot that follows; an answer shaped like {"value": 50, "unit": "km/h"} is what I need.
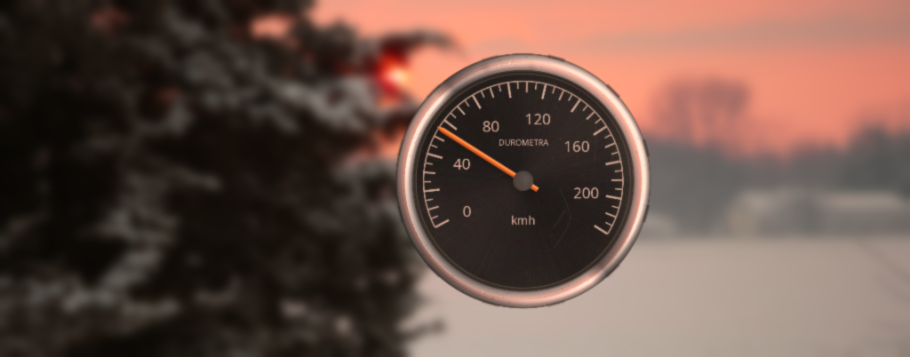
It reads {"value": 55, "unit": "km/h"}
